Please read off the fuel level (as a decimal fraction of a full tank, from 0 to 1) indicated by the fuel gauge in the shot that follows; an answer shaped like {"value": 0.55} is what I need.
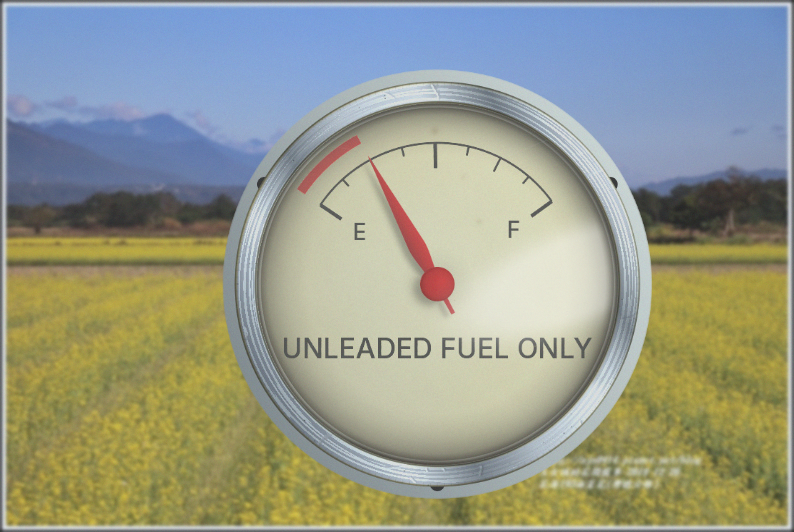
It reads {"value": 0.25}
